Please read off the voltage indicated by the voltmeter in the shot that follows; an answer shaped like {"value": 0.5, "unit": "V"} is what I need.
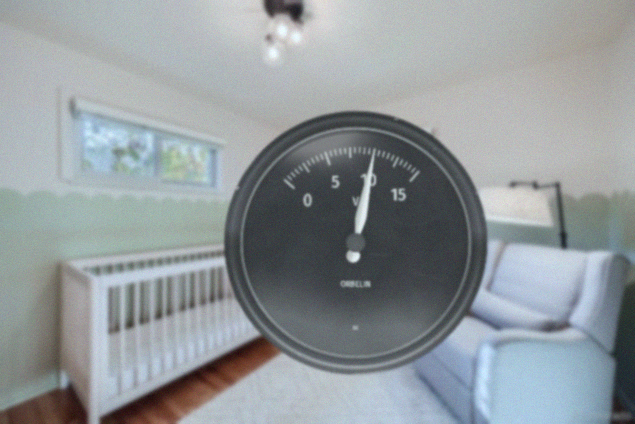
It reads {"value": 10, "unit": "V"}
